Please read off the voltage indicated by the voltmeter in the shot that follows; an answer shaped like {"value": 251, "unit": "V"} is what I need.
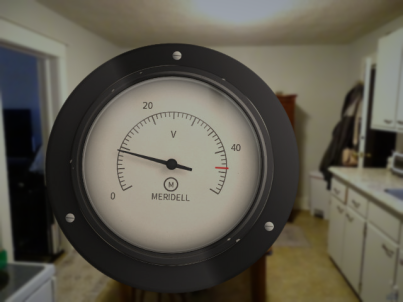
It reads {"value": 9, "unit": "V"}
